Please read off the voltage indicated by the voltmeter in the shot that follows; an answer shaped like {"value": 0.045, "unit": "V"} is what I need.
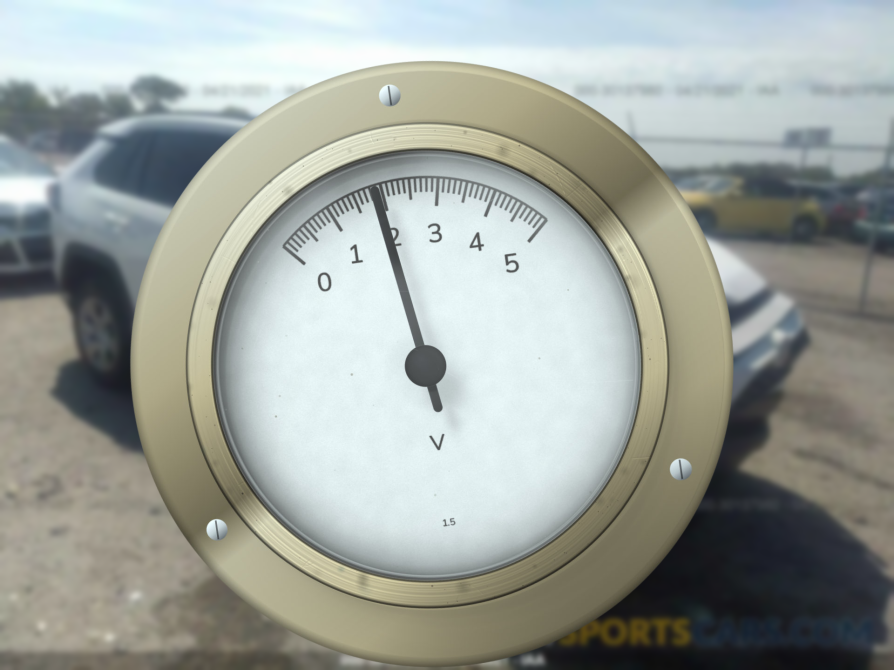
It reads {"value": 1.9, "unit": "V"}
